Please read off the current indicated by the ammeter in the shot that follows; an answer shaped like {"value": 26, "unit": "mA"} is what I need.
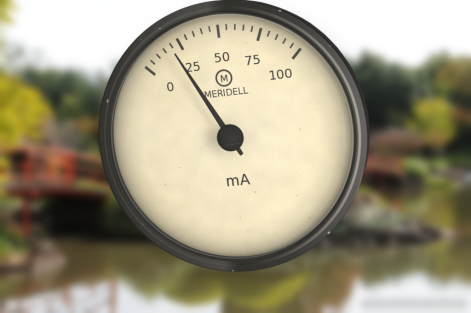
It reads {"value": 20, "unit": "mA"}
